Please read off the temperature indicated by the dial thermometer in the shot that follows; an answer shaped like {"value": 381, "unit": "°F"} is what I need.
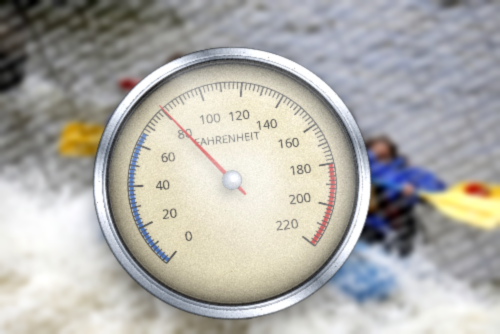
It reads {"value": 80, "unit": "°F"}
